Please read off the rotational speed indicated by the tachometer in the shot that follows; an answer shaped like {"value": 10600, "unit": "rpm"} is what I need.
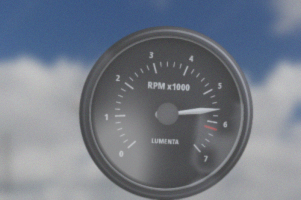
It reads {"value": 5600, "unit": "rpm"}
